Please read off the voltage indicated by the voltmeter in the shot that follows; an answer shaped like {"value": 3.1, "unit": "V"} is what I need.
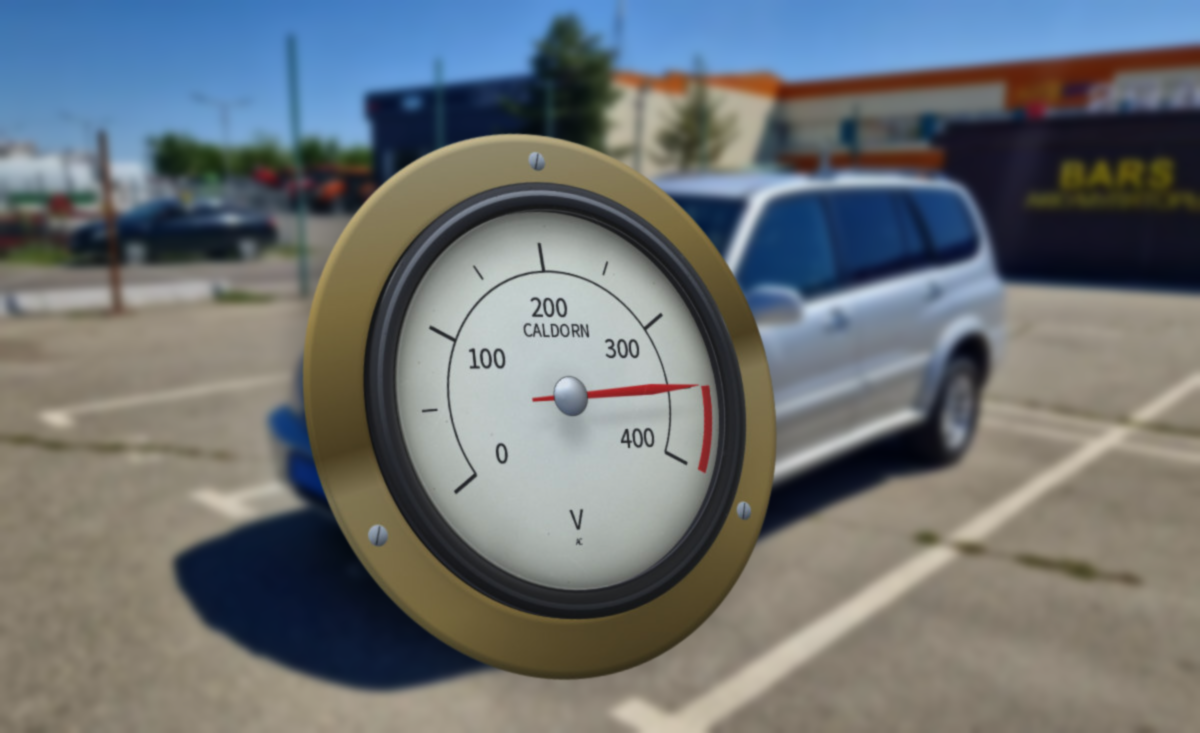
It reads {"value": 350, "unit": "V"}
